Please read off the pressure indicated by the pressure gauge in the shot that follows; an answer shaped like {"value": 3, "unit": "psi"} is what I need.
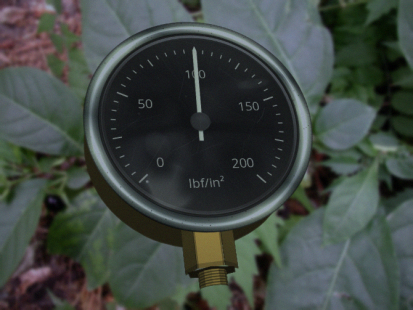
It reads {"value": 100, "unit": "psi"}
